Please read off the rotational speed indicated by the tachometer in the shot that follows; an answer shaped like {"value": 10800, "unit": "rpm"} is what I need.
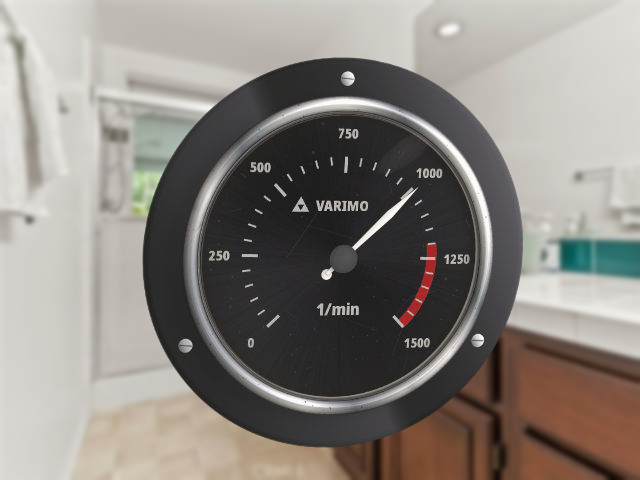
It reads {"value": 1000, "unit": "rpm"}
